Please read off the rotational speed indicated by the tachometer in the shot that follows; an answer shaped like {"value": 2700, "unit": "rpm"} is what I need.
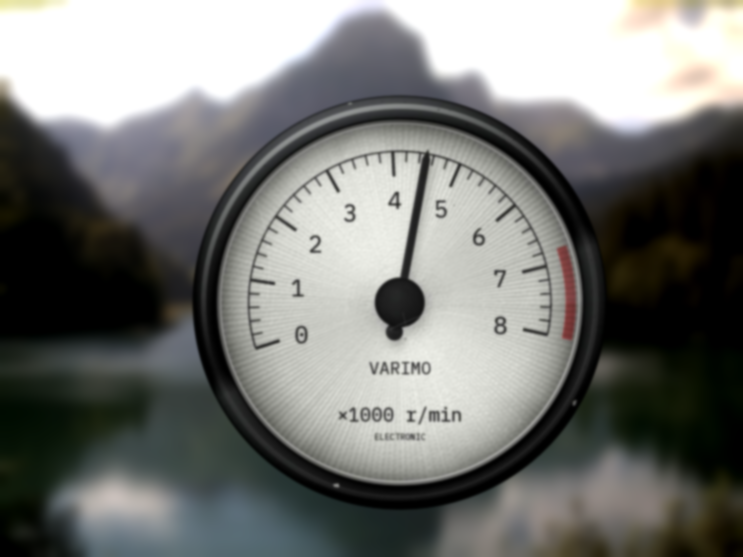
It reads {"value": 4500, "unit": "rpm"}
